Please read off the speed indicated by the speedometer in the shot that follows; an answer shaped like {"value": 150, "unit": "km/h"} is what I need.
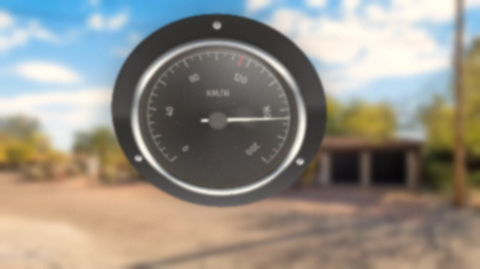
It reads {"value": 165, "unit": "km/h"}
